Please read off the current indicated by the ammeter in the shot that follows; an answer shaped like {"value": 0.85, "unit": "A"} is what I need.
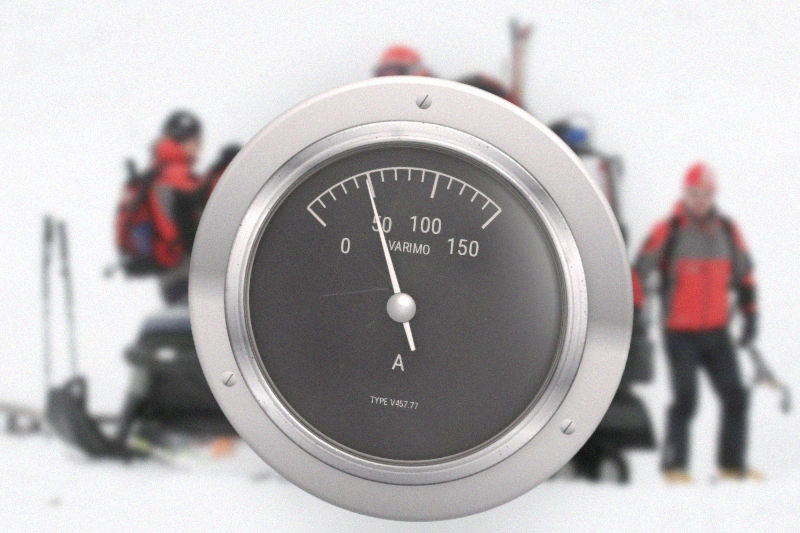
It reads {"value": 50, "unit": "A"}
